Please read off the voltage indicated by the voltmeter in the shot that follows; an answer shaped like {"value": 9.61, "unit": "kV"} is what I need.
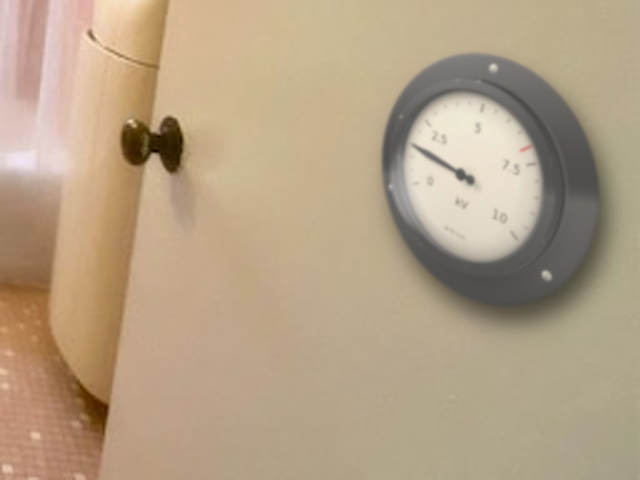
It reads {"value": 1.5, "unit": "kV"}
